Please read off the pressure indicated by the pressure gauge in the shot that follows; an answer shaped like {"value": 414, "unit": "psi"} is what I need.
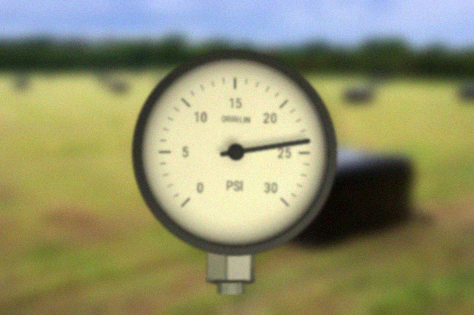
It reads {"value": 24, "unit": "psi"}
